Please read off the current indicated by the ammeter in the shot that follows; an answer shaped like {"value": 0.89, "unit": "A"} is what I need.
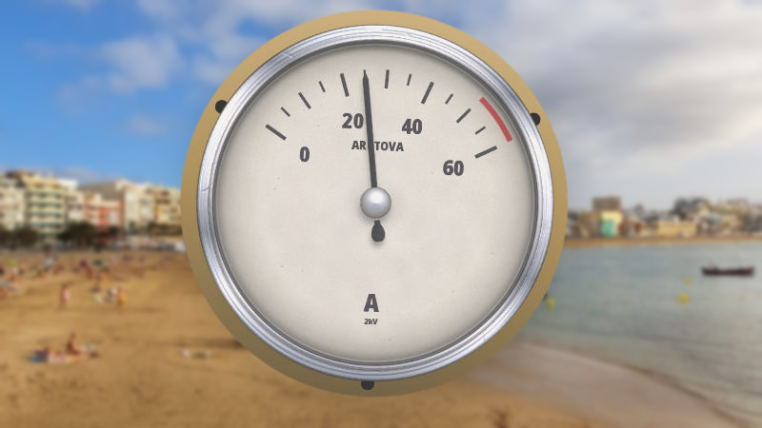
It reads {"value": 25, "unit": "A"}
